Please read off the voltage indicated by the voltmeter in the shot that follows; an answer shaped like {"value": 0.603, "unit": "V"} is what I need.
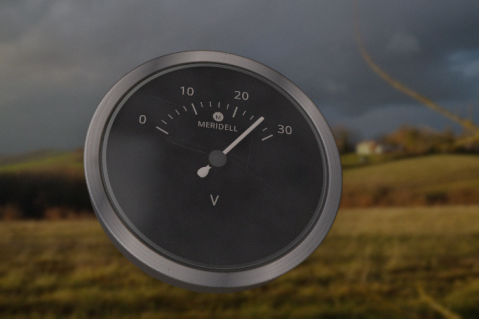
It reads {"value": 26, "unit": "V"}
